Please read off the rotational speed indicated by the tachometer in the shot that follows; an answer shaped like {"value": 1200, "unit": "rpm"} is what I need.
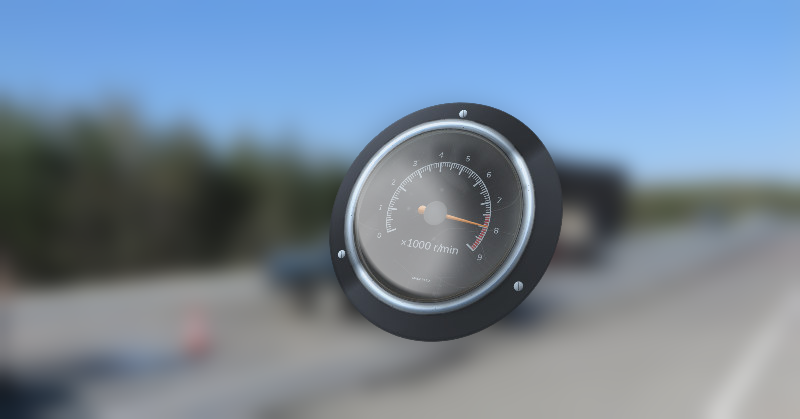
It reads {"value": 8000, "unit": "rpm"}
